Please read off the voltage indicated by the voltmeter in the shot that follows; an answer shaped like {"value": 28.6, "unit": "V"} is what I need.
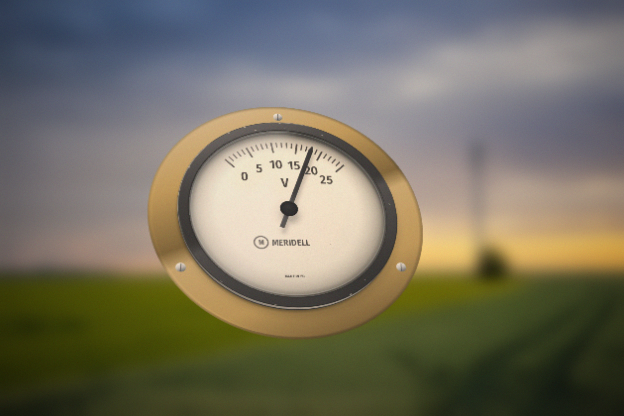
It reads {"value": 18, "unit": "V"}
